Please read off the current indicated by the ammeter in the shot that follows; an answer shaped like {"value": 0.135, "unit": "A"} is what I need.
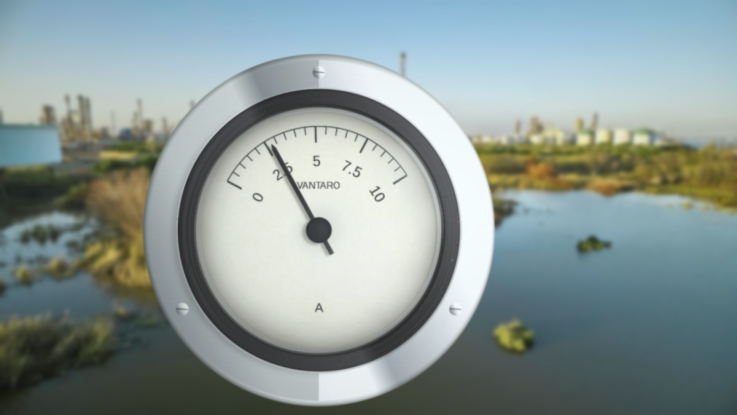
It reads {"value": 2.75, "unit": "A"}
